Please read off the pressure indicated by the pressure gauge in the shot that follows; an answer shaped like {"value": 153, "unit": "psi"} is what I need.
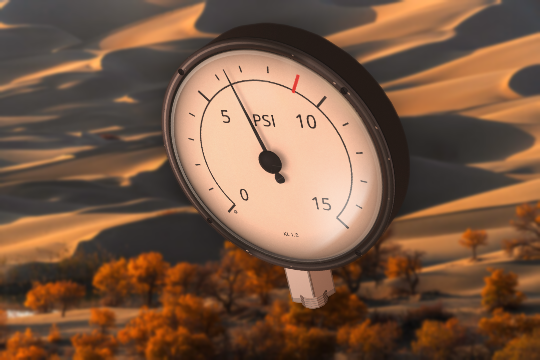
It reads {"value": 6.5, "unit": "psi"}
